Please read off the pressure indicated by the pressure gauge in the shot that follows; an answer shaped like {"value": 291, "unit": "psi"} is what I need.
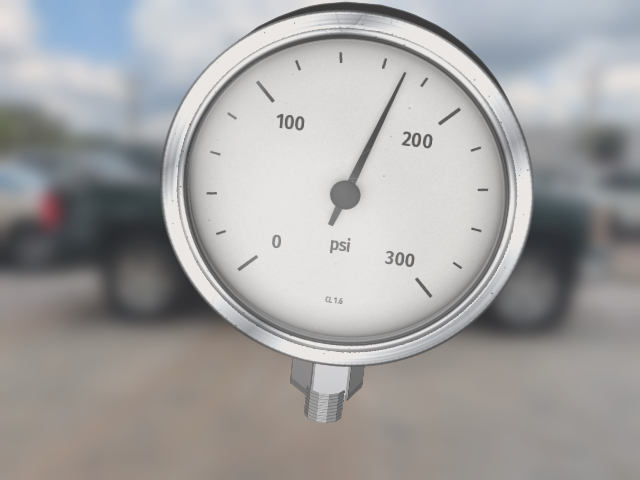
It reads {"value": 170, "unit": "psi"}
